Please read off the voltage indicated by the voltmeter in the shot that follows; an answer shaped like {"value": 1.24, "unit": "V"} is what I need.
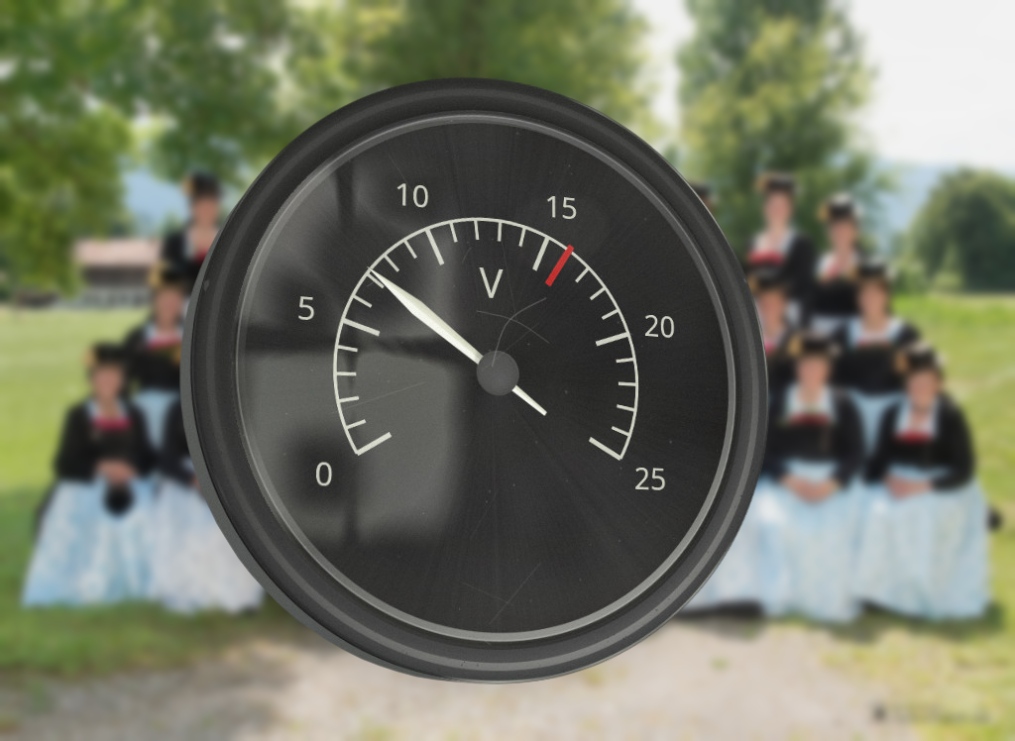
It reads {"value": 7, "unit": "V"}
